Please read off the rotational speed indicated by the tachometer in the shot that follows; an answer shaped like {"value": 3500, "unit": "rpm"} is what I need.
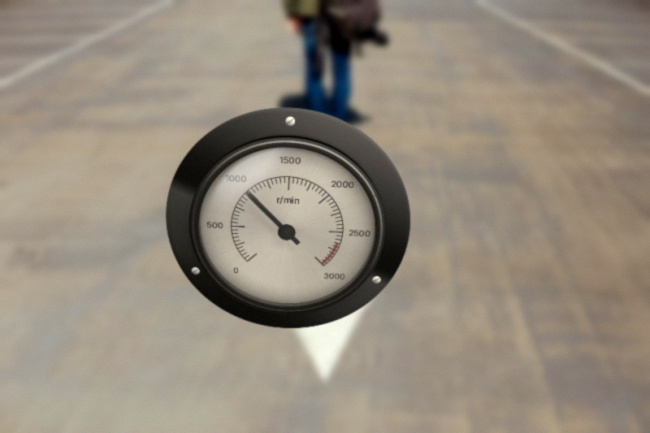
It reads {"value": 1000, "unit": "rpm"}
